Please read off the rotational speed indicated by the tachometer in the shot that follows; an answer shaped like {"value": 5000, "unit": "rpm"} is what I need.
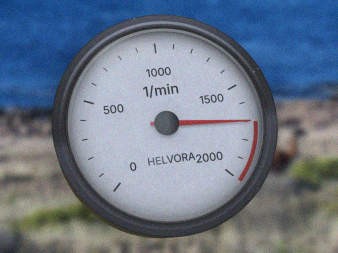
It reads {"value": 1700, "unit": "rpm"}
